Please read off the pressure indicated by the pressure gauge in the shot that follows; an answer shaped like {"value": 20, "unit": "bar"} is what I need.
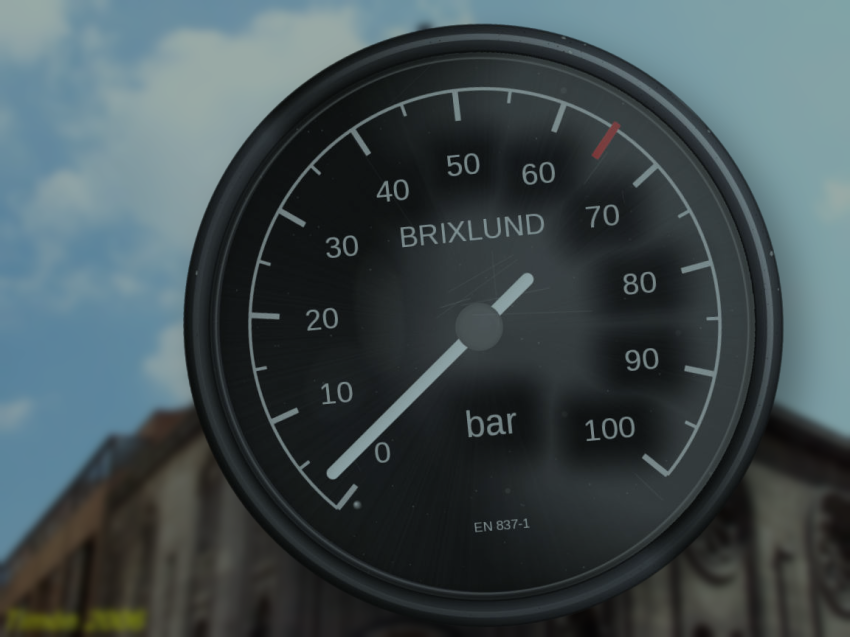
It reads {"value": 2.5, "unit": "bar"}
